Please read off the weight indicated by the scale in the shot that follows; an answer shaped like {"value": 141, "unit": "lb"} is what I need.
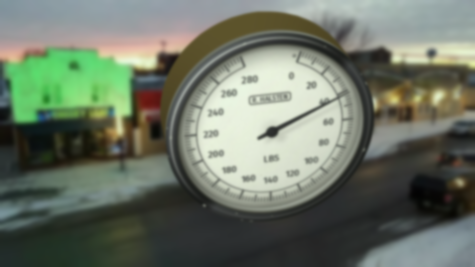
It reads {"value": 40, "unit": "lb"}
